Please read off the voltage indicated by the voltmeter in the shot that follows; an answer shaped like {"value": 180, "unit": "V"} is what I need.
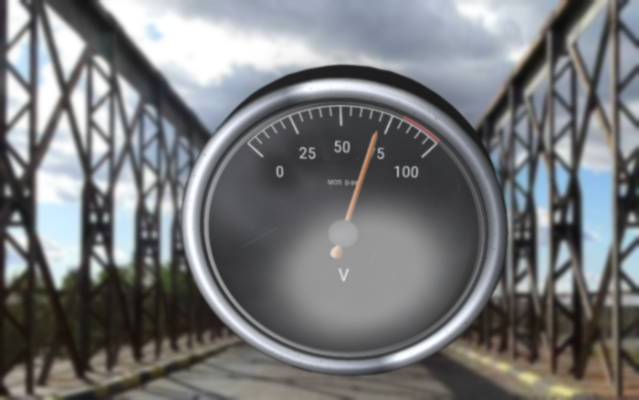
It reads {"value": 70, "unit": "V"}
